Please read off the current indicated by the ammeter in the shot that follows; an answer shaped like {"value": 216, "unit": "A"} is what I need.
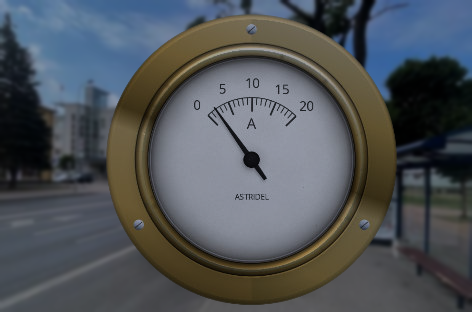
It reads {"value": 2, "unit": "A"}
